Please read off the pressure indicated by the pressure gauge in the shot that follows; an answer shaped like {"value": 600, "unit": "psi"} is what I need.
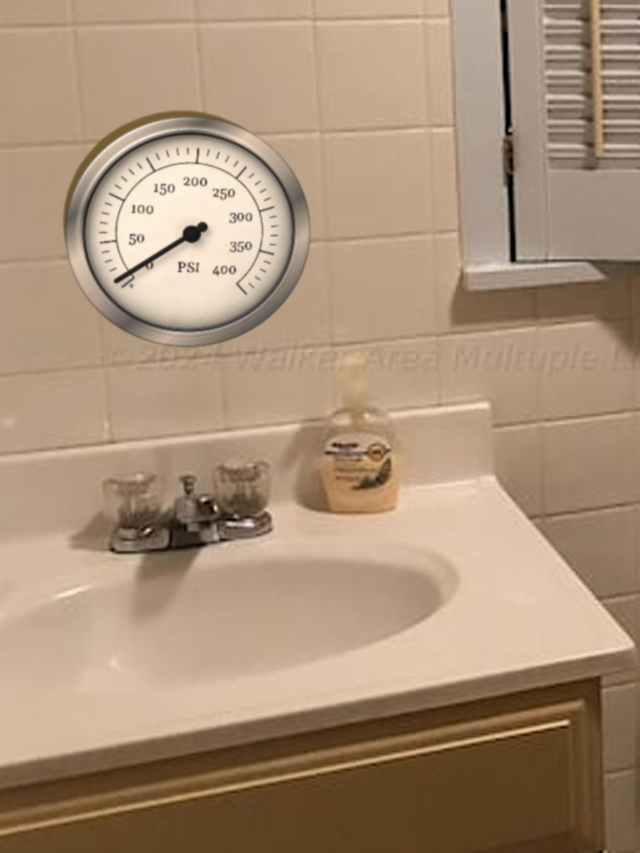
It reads {"value": 10, "unit": "psi"}
